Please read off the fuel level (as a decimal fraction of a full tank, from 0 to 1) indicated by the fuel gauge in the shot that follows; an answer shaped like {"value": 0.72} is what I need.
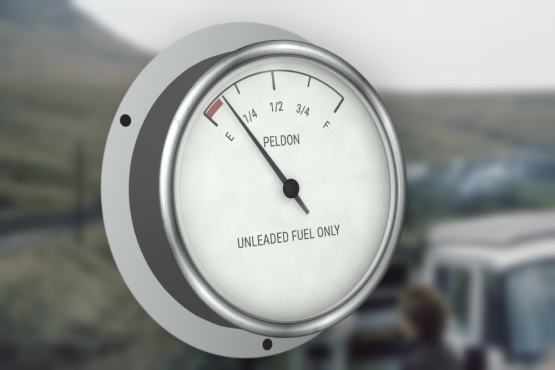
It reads {"value": 0.125}
